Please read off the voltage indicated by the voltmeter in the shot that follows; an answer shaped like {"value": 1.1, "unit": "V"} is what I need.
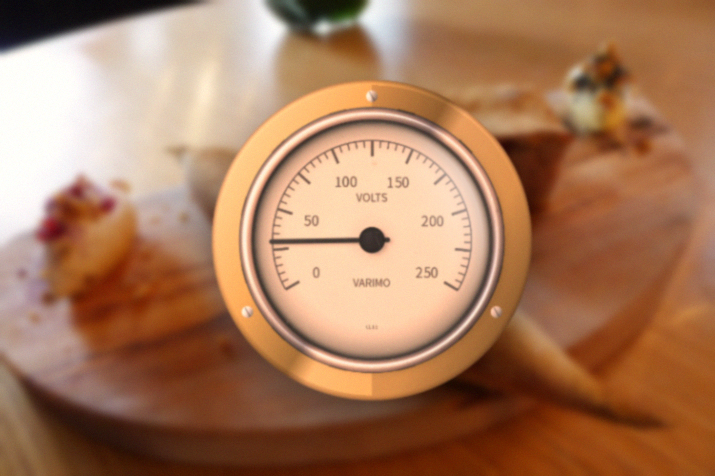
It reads {"value": 30, "unit": "V"}
